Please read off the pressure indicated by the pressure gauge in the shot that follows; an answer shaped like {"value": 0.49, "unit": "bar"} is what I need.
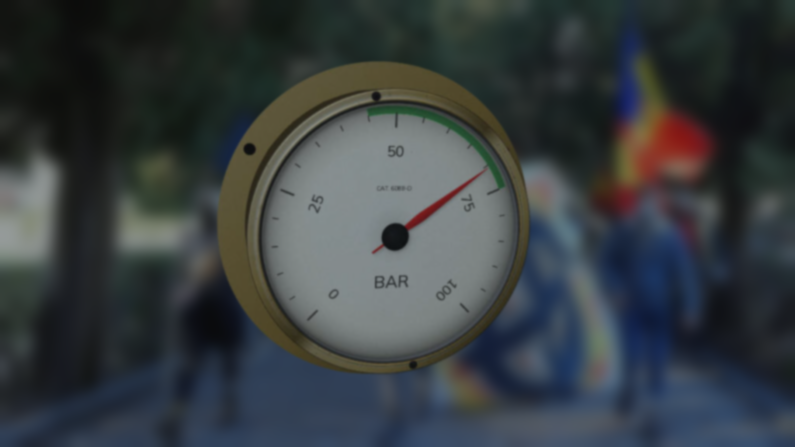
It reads {"value": 70, "unit": "bar"}
